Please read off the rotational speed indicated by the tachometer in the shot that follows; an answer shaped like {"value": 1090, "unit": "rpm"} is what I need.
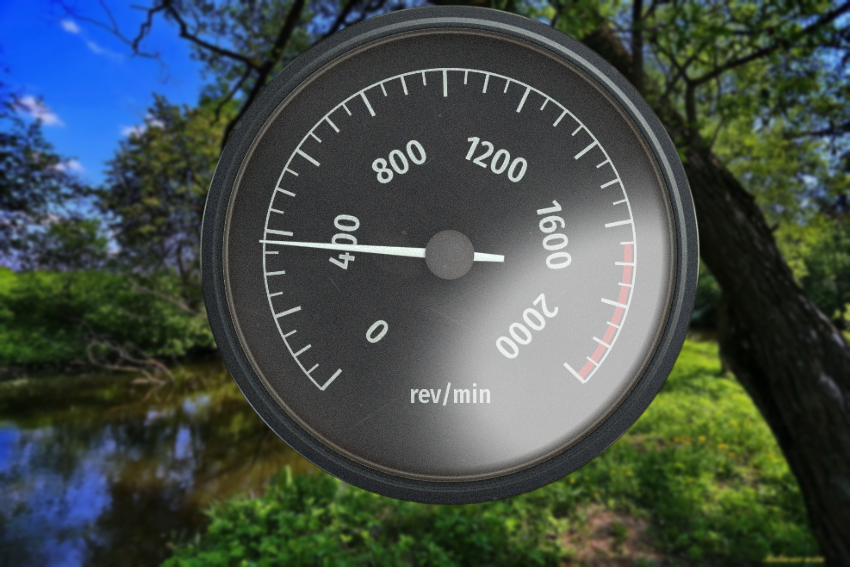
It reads {"value": 375, "unit": "rpm"}
